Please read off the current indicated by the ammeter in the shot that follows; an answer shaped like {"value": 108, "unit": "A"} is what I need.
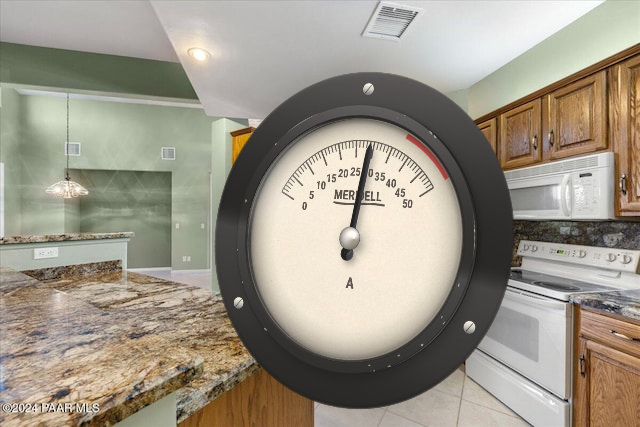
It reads {"value": 30, "unit": "A"}
